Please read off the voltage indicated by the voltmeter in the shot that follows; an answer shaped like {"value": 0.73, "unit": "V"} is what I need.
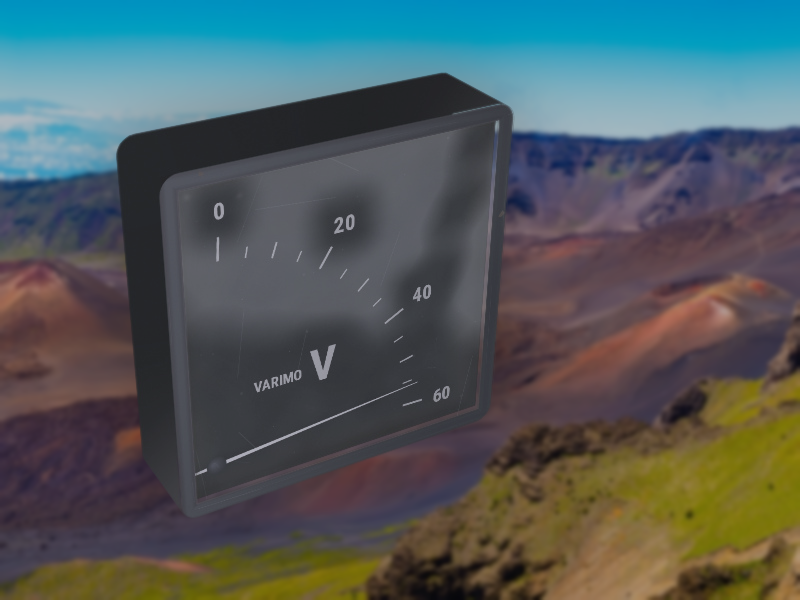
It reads {"value": 55, "unit": "V"}
